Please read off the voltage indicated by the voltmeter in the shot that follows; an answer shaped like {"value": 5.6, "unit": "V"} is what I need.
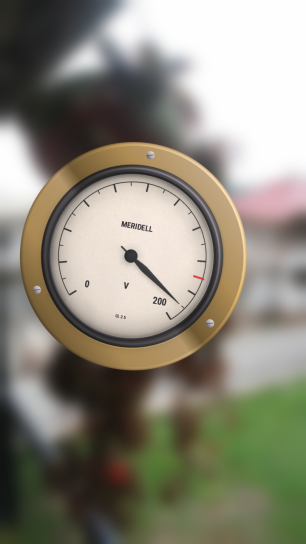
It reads {"value": 190, "unit": "V"}
